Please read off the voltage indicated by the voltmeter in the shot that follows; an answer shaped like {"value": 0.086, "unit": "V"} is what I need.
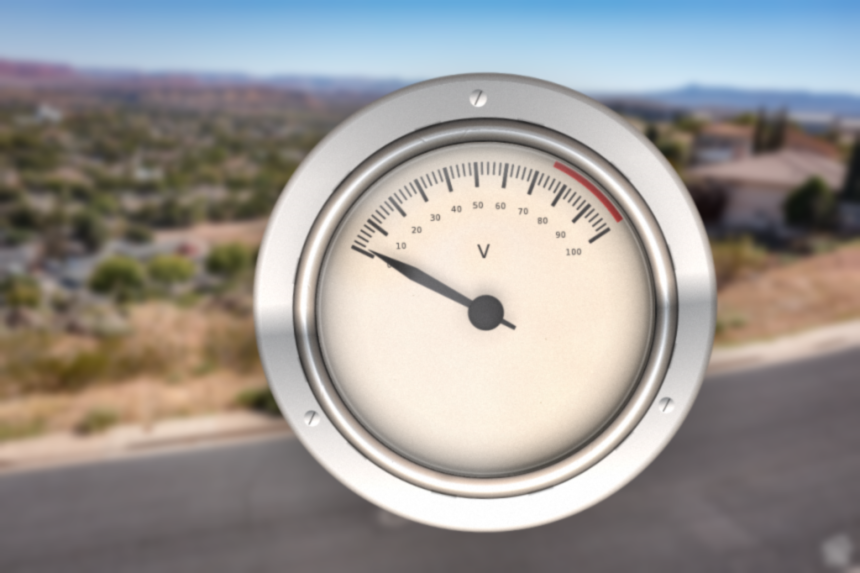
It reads {"value": 2, "unit": "V"}
